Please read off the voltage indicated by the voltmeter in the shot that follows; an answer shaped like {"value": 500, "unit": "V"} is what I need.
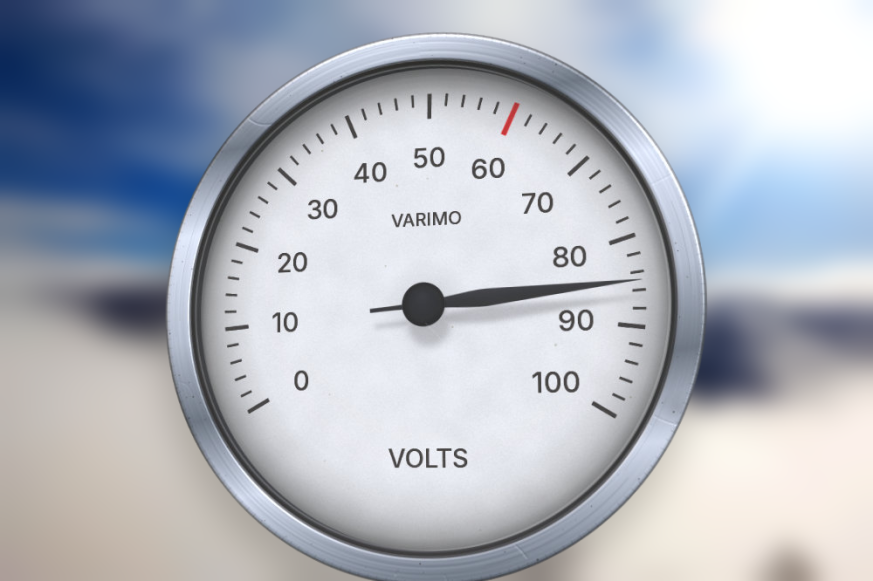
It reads {"value": 85, "unit": "V"}
